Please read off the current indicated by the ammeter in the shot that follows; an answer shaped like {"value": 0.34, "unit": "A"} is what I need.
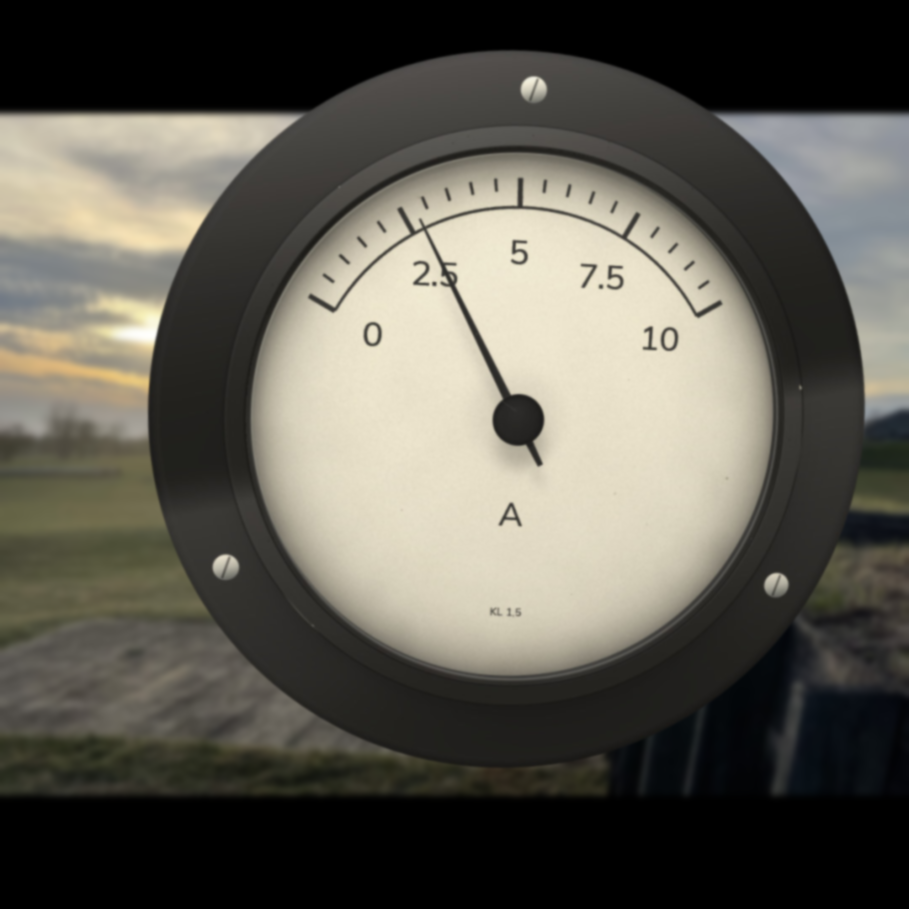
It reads {"value": 2.75, "unit": "A"}
